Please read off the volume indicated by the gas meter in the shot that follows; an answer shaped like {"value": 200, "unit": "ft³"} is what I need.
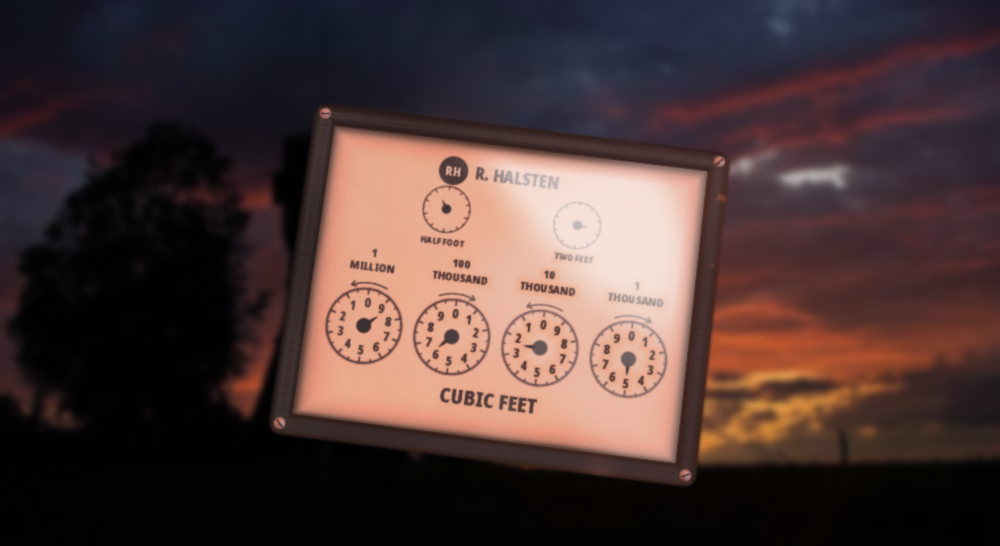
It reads {"value": 862500, "unit": "ft³"}
